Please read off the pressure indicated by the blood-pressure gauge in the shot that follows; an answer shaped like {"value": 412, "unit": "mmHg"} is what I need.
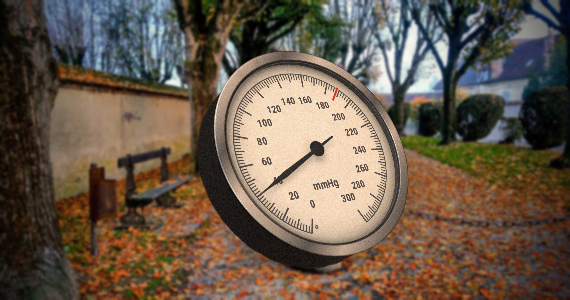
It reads {"value": 40, "unit": "mmHg"}
